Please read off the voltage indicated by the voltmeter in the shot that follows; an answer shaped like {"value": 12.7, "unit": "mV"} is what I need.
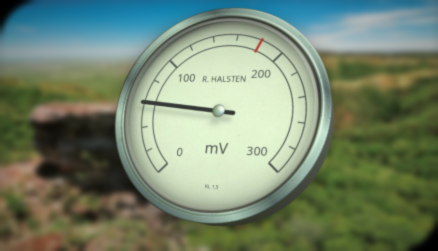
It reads {"value": 60, "unit": "mV"}
